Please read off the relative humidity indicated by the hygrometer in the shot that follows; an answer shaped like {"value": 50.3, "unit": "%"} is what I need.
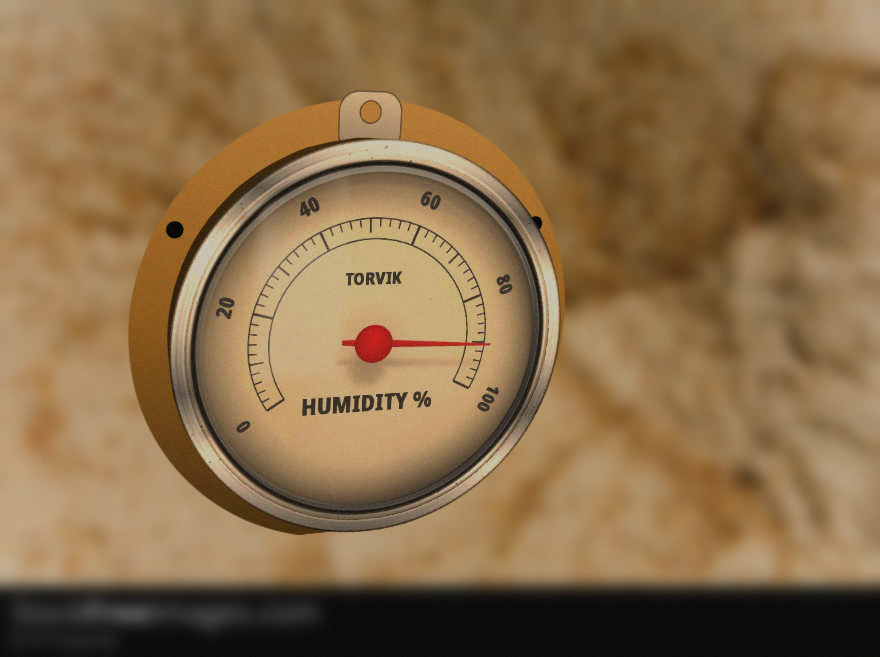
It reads {"value": 90, "unit": "%"}
